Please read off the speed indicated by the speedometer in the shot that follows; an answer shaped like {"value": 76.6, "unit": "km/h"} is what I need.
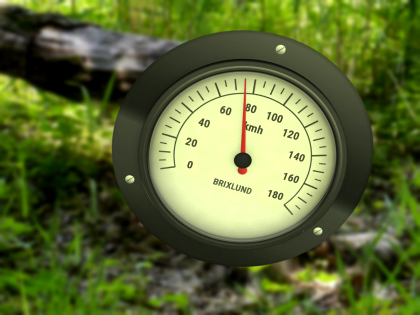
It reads {"value": 75, "unit": "km/h"}
